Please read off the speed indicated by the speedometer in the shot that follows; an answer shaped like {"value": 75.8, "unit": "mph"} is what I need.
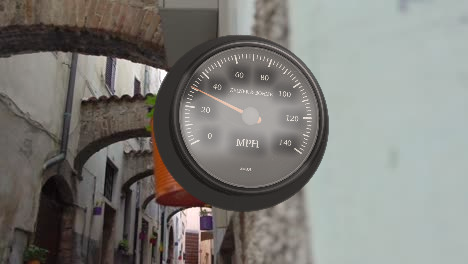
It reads {"value": 30, "unit": "mph"}
